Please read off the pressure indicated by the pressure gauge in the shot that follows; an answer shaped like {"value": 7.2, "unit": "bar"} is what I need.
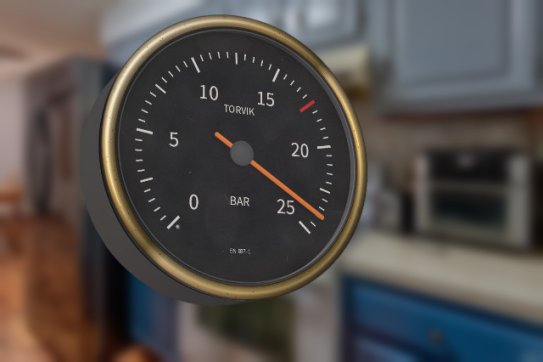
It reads {"value": 24, "unit": "bar"}
